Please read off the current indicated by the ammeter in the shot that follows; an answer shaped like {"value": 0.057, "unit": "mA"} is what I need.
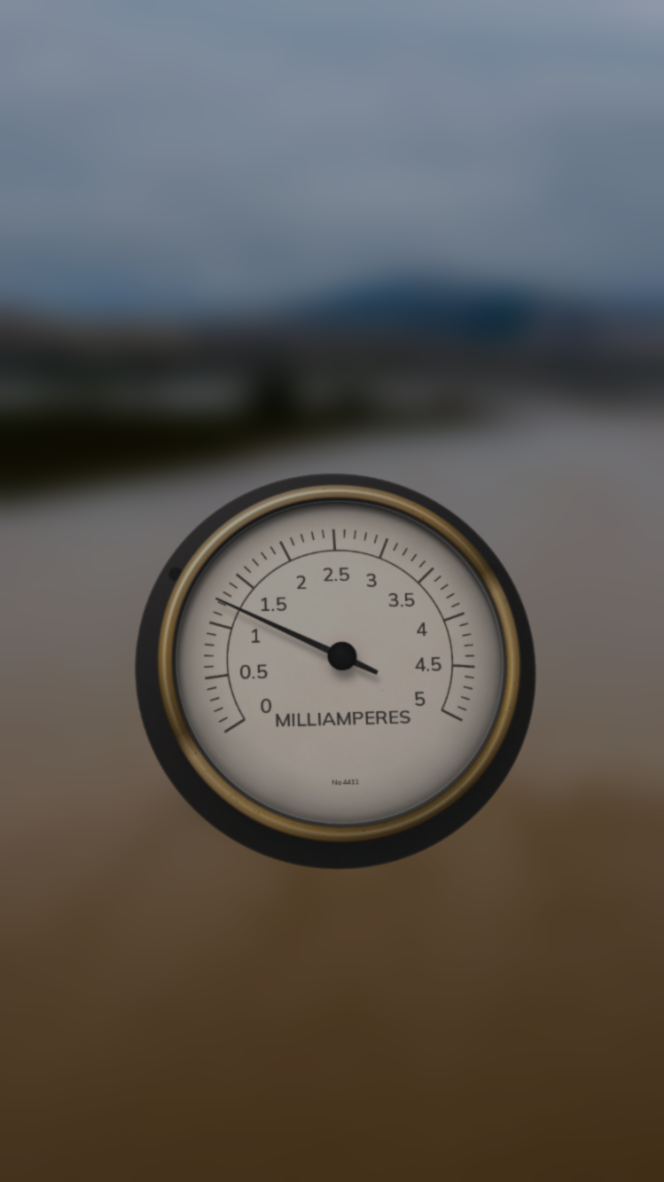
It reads {"value": 1.2, "unit": "mA"}
